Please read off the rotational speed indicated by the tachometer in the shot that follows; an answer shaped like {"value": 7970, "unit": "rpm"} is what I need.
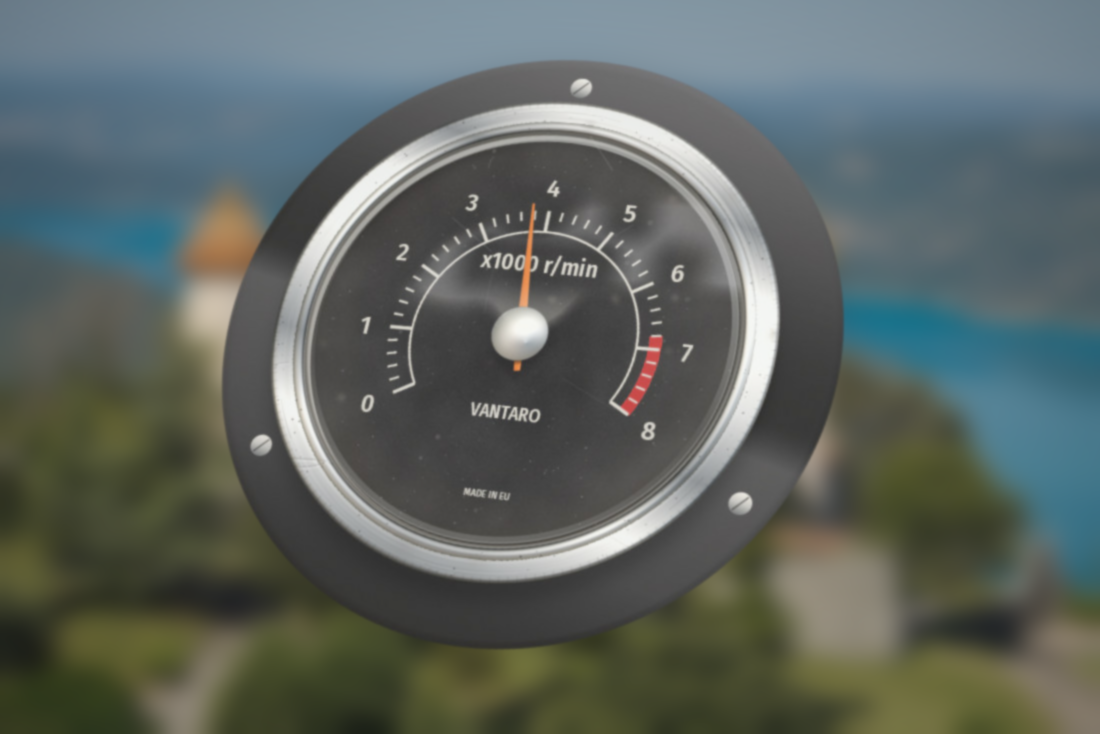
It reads {"value": 3800, "unit": "rpm"}
